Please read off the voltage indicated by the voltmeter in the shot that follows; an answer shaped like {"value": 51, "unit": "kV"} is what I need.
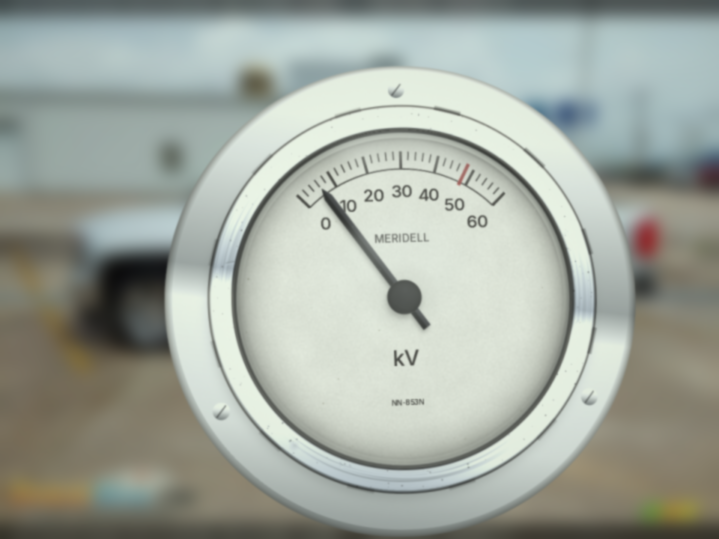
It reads {"value": 6, "unit": "kV"}
